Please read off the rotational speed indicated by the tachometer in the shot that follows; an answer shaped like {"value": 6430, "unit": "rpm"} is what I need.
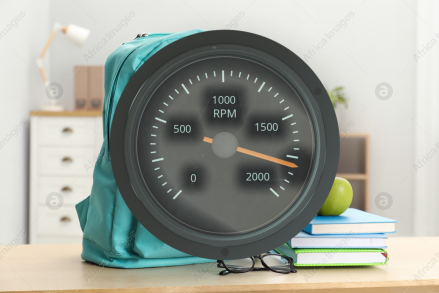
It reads {"value": 1800, "unit": "rpm"}
